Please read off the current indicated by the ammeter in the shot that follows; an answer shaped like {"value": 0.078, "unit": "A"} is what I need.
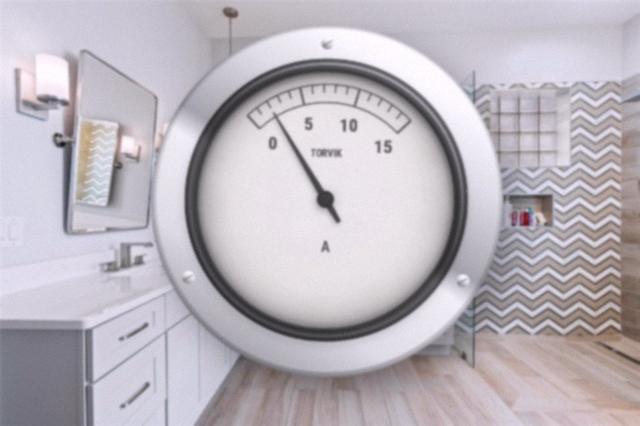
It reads {"value": 2, "unit": "A"}
